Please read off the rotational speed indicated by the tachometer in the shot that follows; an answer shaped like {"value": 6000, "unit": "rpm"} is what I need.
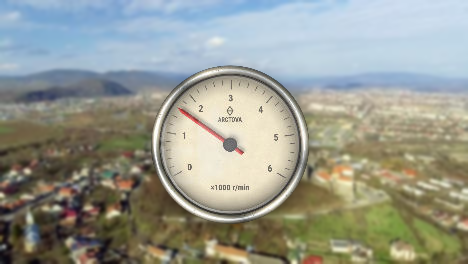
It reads {"value": 1600, "unit": "rpm"}
